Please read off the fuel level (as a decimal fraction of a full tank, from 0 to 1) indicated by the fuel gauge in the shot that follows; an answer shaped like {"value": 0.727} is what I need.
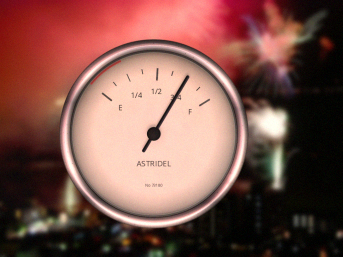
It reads {"value": 0.75}
